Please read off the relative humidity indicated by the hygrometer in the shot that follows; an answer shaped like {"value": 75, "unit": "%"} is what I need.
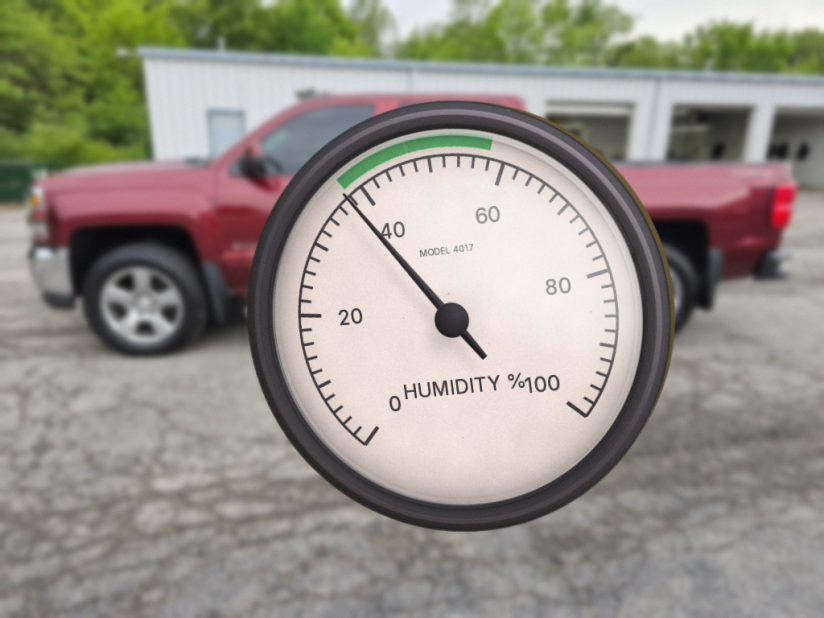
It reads {"value": 38, "unit": "%"}
